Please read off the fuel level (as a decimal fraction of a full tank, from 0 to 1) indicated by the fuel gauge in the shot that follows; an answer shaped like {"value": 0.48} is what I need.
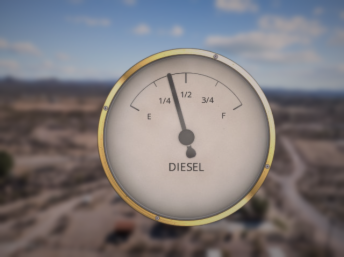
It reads {"value": 0.375}
